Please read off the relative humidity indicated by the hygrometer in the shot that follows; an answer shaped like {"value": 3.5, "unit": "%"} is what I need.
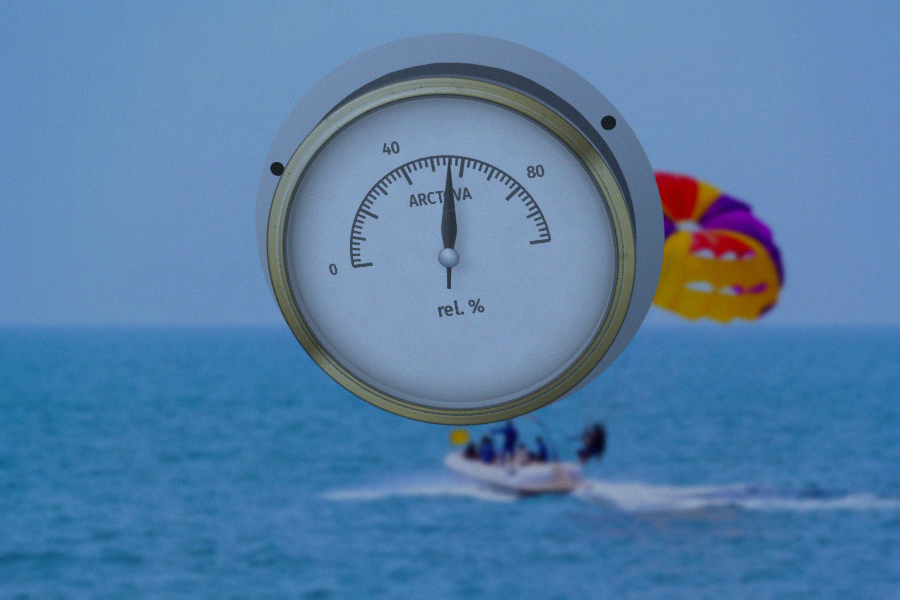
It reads {"value": 56, "unit": "%"}
